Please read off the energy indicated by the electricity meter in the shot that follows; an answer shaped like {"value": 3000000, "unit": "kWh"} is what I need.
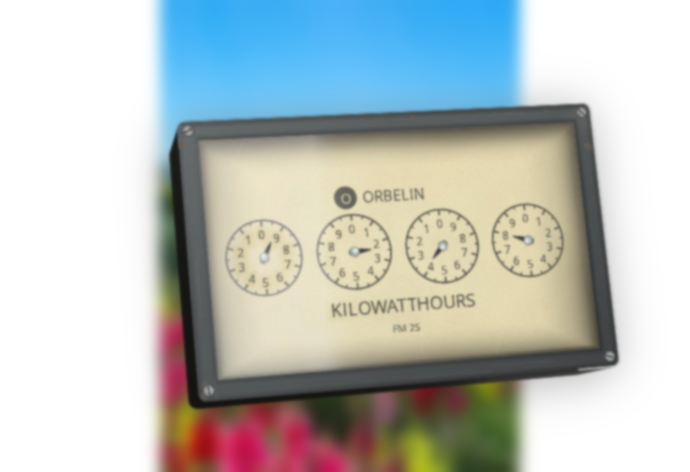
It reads {"value": 9238, "unit": "kWh"}
